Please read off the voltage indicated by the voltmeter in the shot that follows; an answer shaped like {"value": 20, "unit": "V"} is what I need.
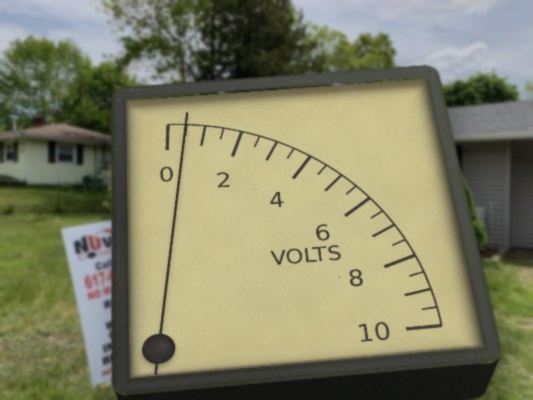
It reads {"value": 0.5, "unit": "V"}
